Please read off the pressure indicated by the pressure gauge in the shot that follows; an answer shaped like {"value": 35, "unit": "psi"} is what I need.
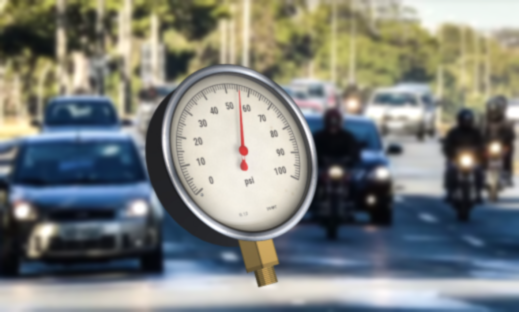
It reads {"value": 55, "unit": "psi"}
